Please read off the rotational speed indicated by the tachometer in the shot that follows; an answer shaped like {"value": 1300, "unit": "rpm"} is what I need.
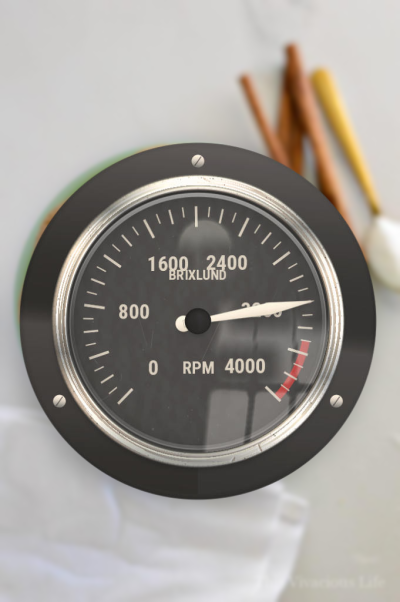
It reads {"value": 3200, "unit": "rpm"}
